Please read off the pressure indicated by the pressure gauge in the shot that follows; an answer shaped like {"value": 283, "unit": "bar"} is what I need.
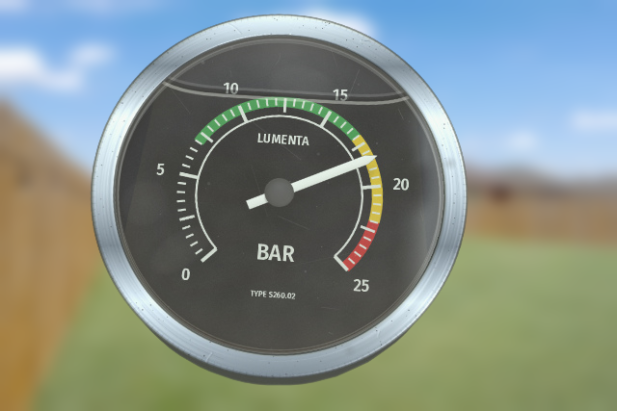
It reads {"value": 18.5, "unit": "bar"}
